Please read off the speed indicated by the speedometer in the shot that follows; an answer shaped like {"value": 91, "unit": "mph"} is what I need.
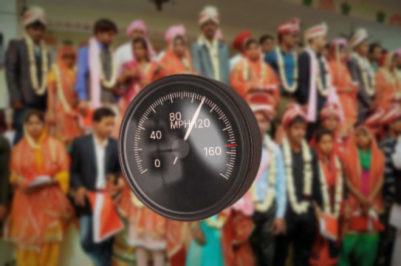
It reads {"value": 110, "unit": "mph"}
